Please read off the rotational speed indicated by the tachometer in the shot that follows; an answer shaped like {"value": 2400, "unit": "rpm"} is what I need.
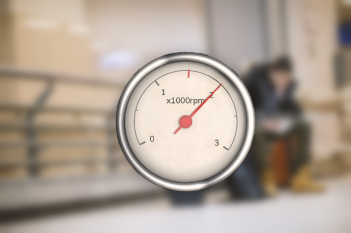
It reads {"value": 2000, "unit": "rpm"}
